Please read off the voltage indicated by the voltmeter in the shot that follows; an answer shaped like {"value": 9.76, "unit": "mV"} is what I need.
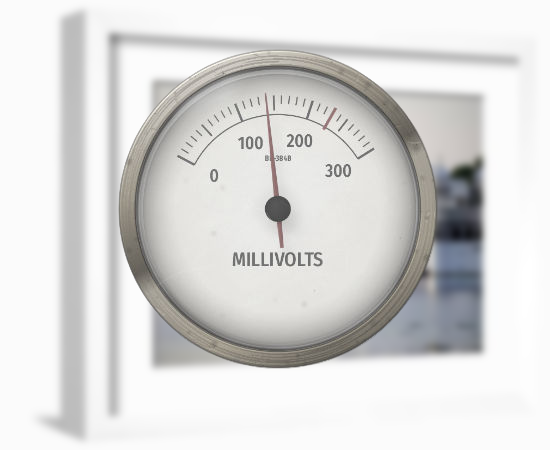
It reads {"value": 140, "unit": "mV"}
